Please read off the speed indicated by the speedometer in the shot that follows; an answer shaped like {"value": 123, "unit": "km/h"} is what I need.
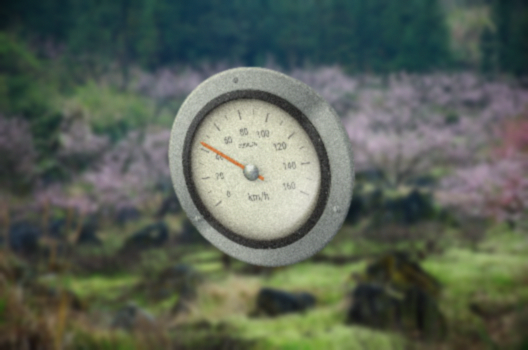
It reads {"value": 45, "unit": "km/h"}
